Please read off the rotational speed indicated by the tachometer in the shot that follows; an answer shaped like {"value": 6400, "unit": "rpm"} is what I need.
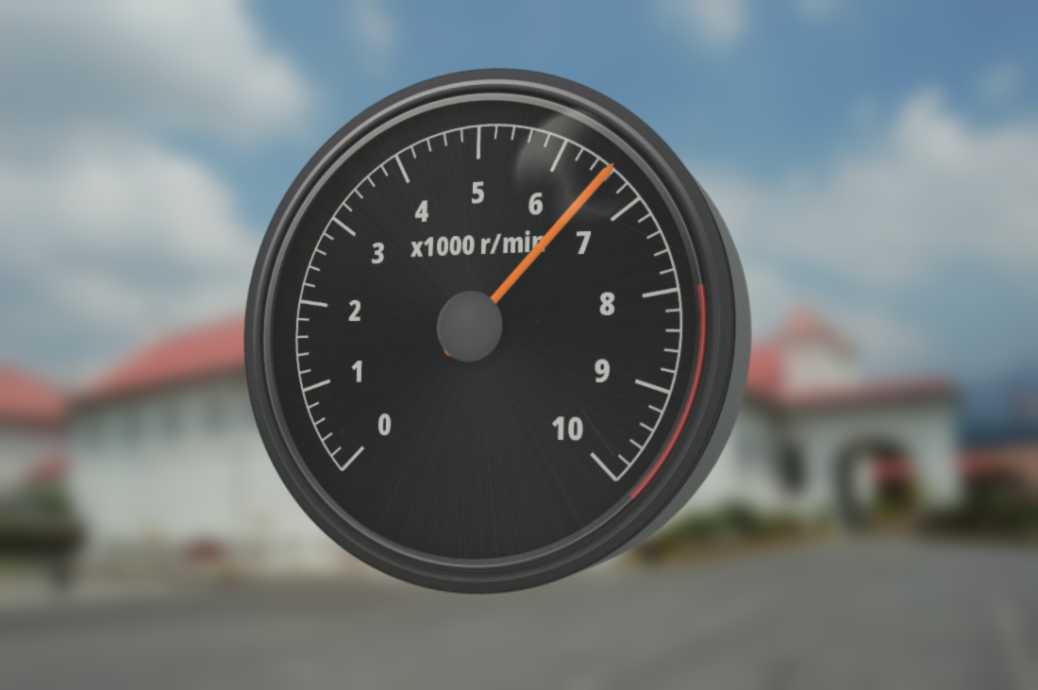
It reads {"value": 6600, "unit": "rpm"}
